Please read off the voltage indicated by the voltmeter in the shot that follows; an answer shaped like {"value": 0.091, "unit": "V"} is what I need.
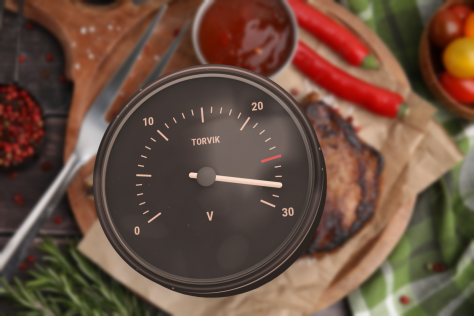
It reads {"value": 28, "unit": "V"}
